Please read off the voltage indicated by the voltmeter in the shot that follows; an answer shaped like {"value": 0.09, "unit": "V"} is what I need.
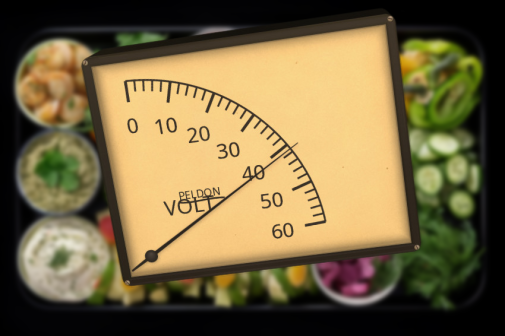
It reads {"value": 41, "unit": "V"}
